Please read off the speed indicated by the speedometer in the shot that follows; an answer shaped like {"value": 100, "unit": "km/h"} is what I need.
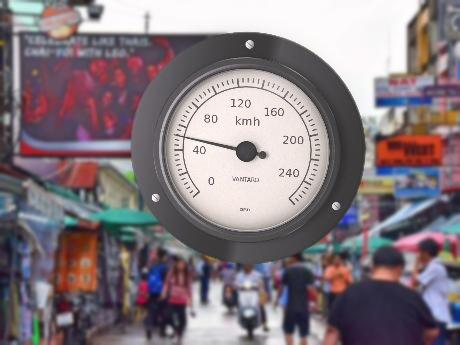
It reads {"value": 52, "unit": "km/h"}
